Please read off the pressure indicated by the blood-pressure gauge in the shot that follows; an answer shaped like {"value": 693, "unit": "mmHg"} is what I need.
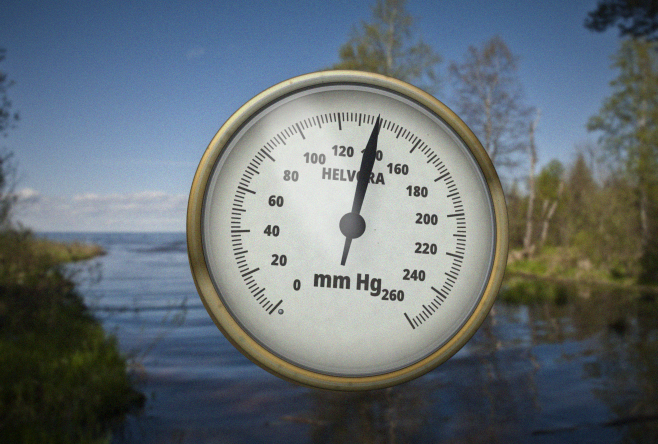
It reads {"value": 138, "unit": "mmHg"}
